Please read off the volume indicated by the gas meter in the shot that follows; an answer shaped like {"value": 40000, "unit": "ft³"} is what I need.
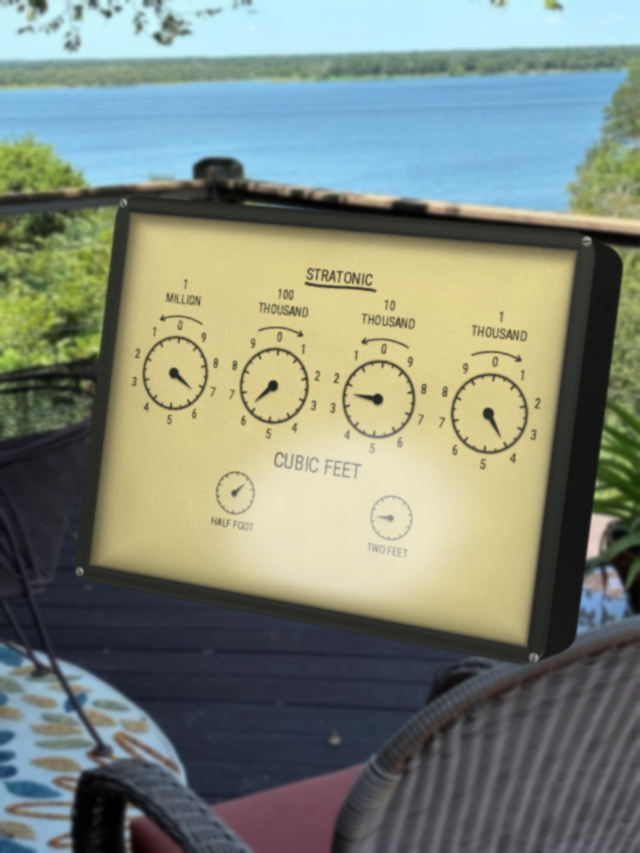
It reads {"value": 662400, "unit": "ft³"}
